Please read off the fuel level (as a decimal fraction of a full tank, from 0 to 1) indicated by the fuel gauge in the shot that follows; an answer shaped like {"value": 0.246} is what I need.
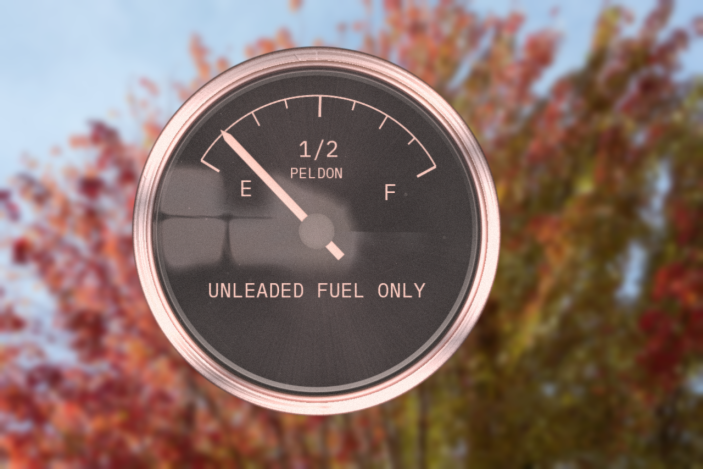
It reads {"value": 0.125}
